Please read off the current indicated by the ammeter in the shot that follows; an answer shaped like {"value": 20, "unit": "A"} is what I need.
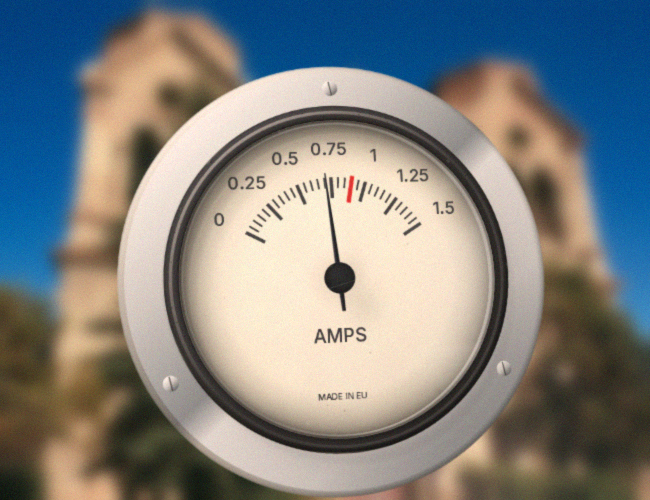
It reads {"value": 0.7, "unit": "A"}
